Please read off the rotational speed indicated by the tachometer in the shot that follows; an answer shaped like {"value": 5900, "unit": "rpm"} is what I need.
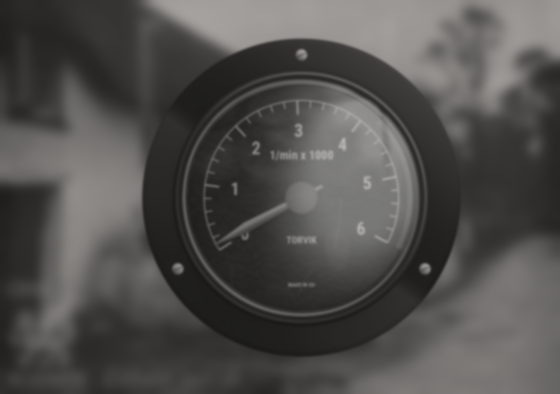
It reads {"value": 100, "unit": "rpm"}
